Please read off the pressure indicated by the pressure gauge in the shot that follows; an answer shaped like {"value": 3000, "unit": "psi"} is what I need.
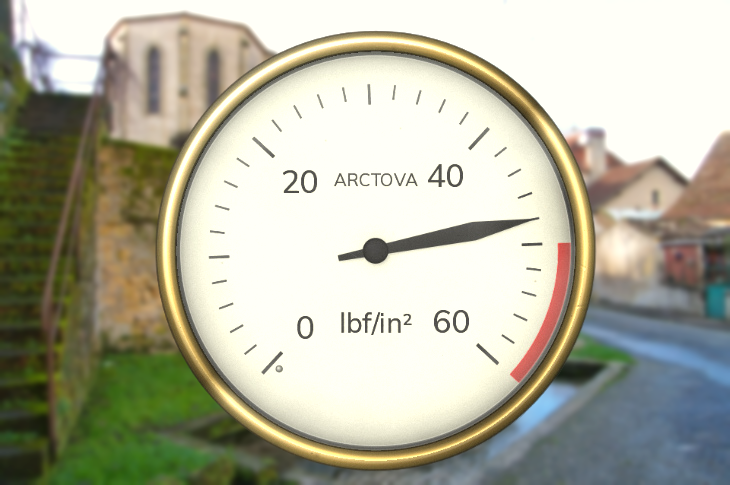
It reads {"value": 48, "unit": "psi"}
